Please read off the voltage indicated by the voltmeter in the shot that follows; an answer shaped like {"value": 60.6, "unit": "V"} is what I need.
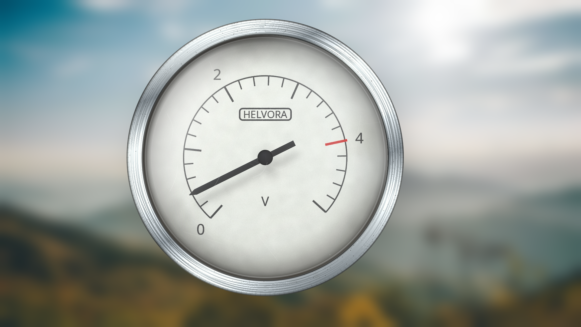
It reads {"value": 0.4, "unit": "V"}
